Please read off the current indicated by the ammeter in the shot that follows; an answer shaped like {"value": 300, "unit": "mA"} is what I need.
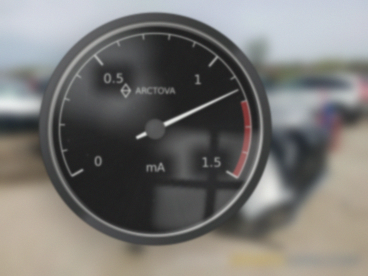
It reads {"value": 1.15, "unit": "mA"}
